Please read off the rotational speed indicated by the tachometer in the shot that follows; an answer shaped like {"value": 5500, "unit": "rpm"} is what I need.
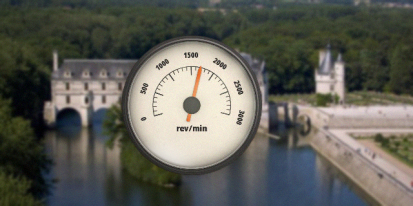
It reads {"value": 1700, "unit": "rpm"}
